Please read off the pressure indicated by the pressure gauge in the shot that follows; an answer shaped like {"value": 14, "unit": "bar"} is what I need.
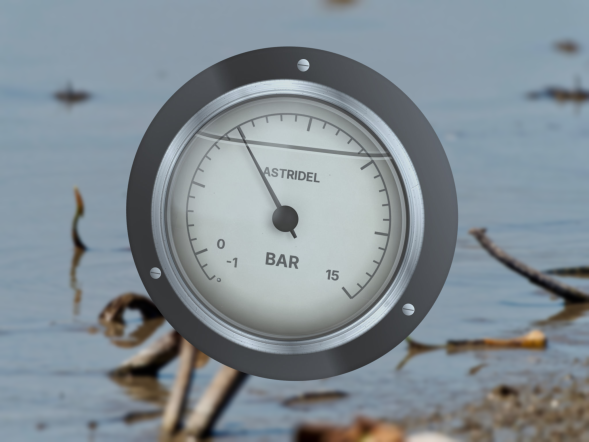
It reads {"value": 5, "unit": "bar"}
